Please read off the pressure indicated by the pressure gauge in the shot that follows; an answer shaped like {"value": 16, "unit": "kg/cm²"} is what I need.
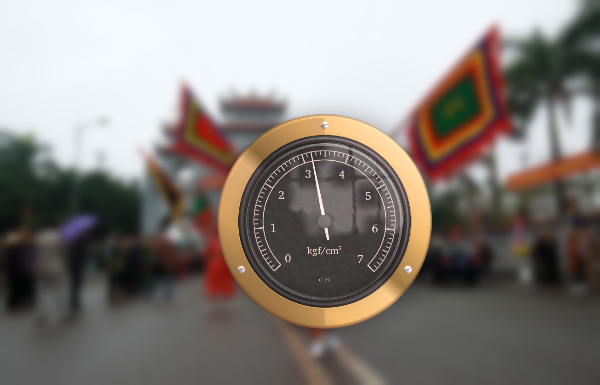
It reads {"value": 3.2, "unit": "kg/cm²"}
